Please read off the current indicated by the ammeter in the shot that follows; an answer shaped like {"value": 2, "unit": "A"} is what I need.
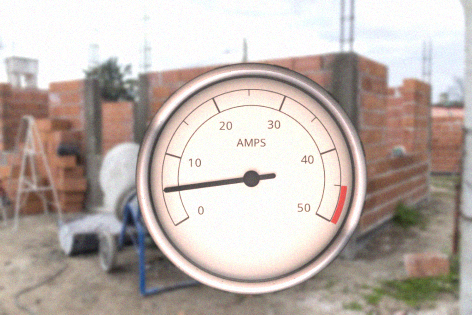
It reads {"value": 5, "unit": "A"}
